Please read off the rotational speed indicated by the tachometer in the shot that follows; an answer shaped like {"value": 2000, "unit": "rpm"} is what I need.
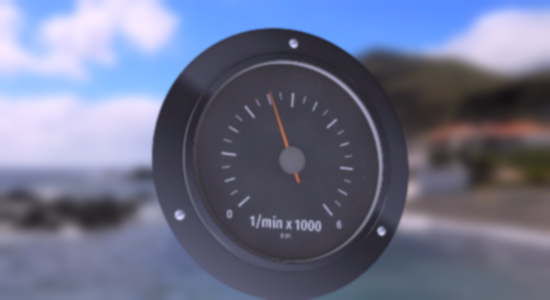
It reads {"value": 2500, "unit": "rpm"}
